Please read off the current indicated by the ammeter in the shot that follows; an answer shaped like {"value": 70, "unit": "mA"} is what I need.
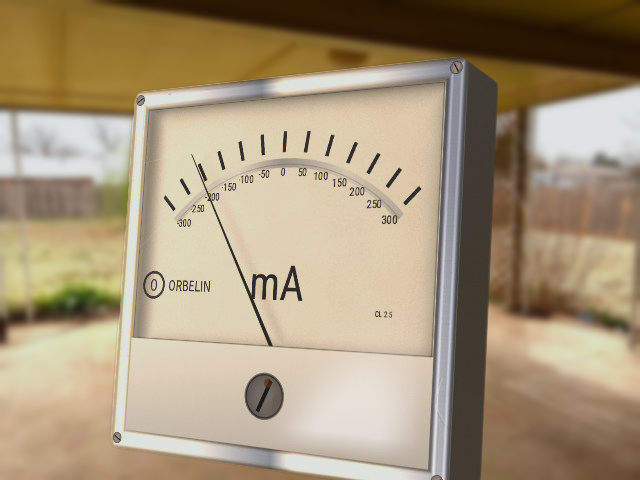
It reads {"value": -200, "unit": "mA"}
